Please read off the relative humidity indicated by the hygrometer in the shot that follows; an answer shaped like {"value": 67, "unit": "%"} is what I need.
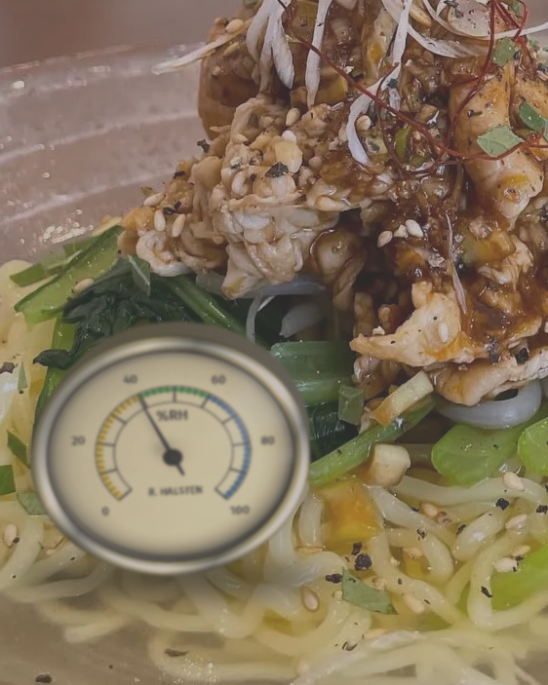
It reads {"value": 40, "unit": "%"}
